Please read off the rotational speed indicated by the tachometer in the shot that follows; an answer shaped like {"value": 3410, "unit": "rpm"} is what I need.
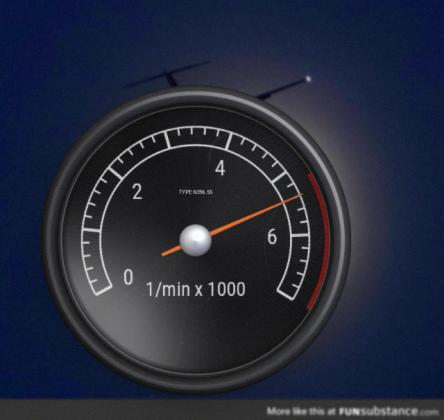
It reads {"value": 5400, "unit": "rpm"}
